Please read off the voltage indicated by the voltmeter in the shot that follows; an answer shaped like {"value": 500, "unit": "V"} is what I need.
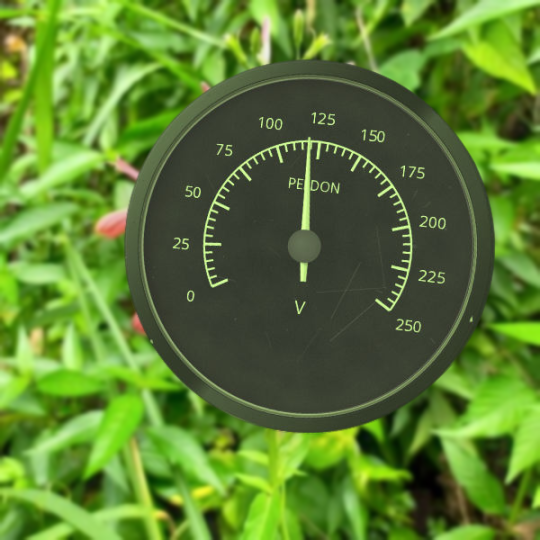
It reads {"value": 120, "unit": "V"}
